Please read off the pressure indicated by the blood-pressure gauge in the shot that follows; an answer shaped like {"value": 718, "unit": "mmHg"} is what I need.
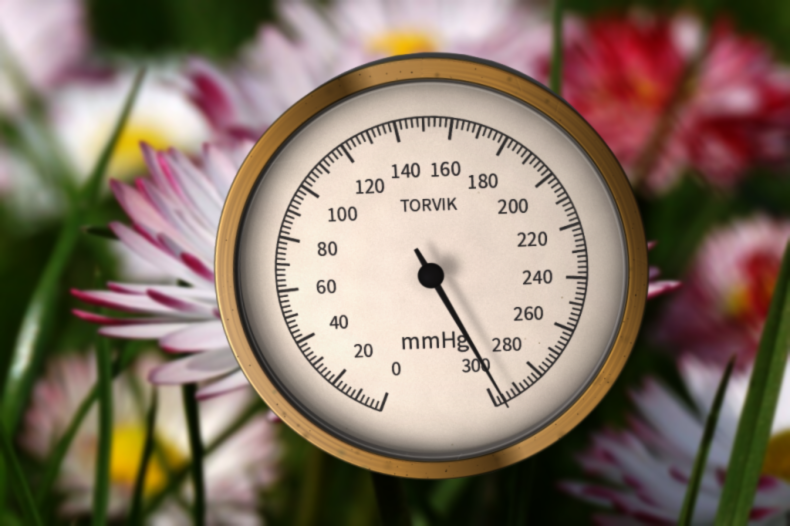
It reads {"value": 296, "unit": "mmHg"}
